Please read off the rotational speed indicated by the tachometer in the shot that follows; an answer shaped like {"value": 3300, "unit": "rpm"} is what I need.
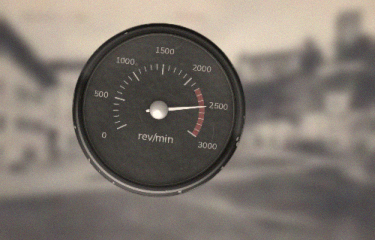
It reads {"value": 2500, "unit": "rpm"}
